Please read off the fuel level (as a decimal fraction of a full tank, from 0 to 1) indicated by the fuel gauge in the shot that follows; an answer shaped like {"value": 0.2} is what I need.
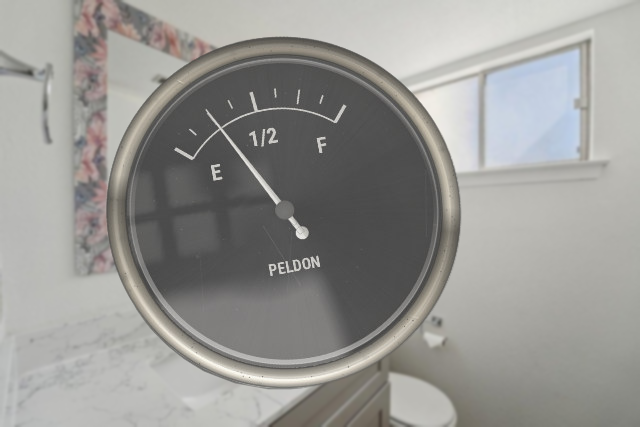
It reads {"value": 0.25}
